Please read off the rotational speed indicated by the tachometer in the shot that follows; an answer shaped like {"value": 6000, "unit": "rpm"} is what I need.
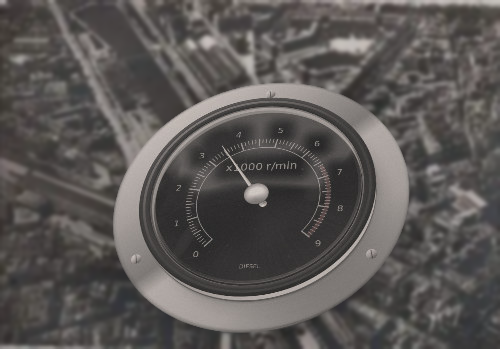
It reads {"value": 3500, "unit": "rpm"}
